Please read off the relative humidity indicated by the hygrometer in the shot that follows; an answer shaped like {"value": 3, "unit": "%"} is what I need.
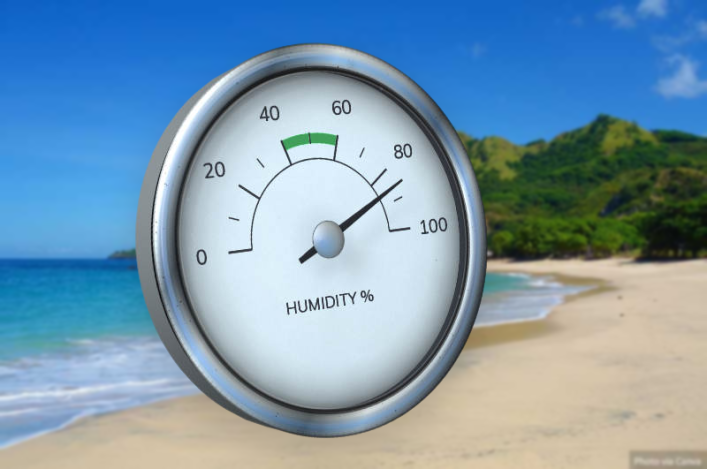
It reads {"value": 85, "unit": "%"}
